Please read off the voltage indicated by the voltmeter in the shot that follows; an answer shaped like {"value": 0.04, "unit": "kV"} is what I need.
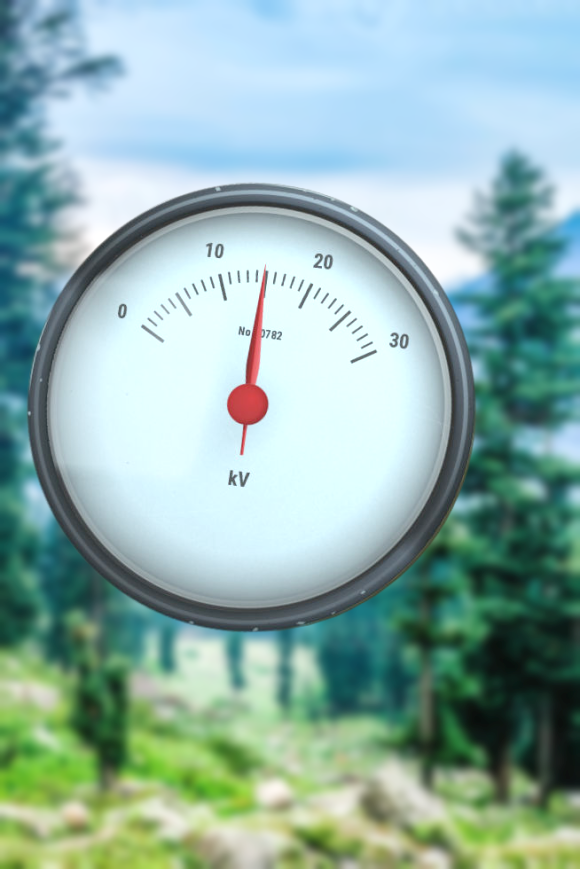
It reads {"value": 15, "unit": "kV"}
